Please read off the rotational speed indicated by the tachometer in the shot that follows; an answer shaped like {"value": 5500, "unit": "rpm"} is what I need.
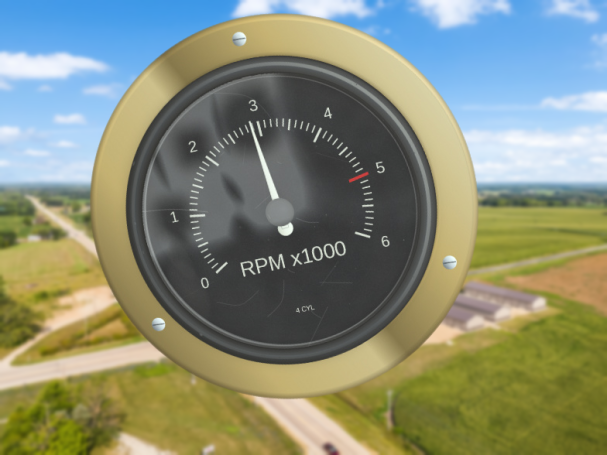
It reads {"value": 2900, "unit": "rpm"}
